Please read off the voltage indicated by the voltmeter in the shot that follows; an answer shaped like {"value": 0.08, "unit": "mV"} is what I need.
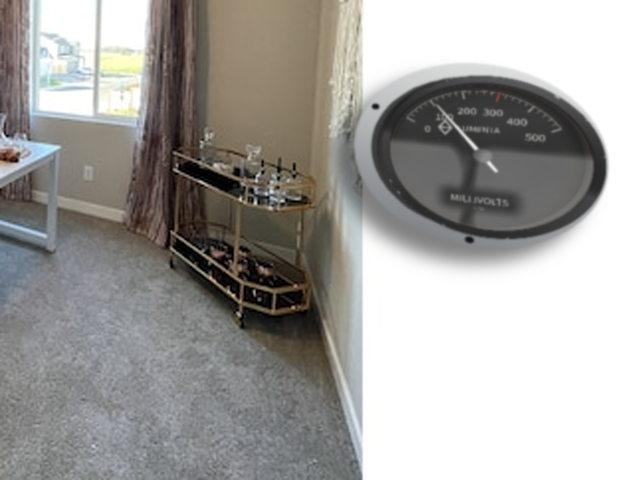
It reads {"value": 100, "unit": "mV"}
